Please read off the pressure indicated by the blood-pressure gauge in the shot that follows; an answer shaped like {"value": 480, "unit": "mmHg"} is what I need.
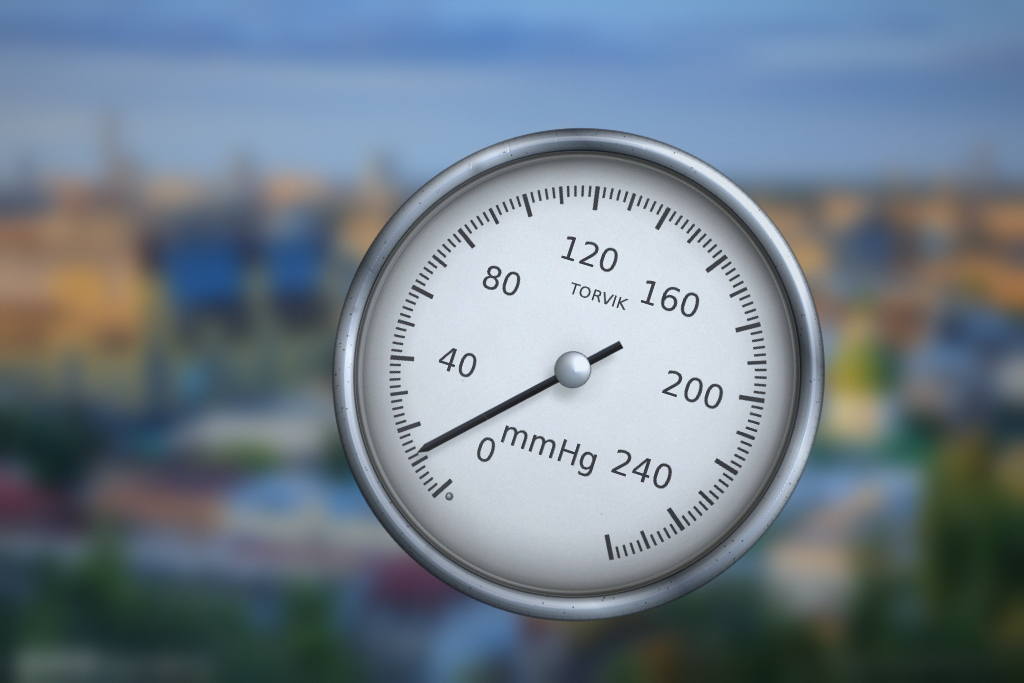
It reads {"value": 12, "unit": "mmHg"}
